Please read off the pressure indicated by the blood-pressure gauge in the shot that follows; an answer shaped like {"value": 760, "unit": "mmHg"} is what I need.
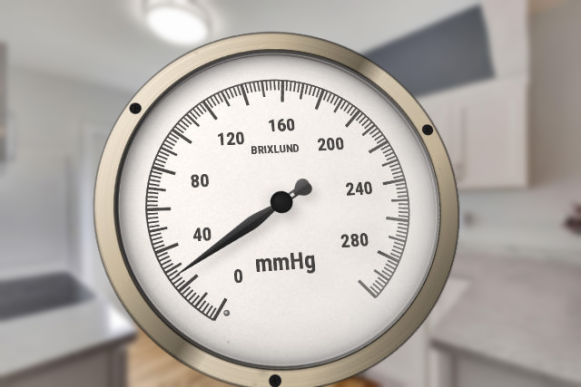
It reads {"value": 26, "unit": "mmHg"}
